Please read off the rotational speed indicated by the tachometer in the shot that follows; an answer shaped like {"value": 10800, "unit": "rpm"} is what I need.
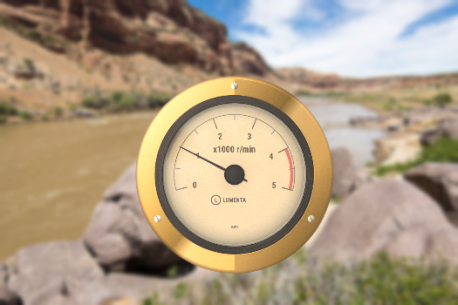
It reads {"value": 1000, "unit": "rpm"}
